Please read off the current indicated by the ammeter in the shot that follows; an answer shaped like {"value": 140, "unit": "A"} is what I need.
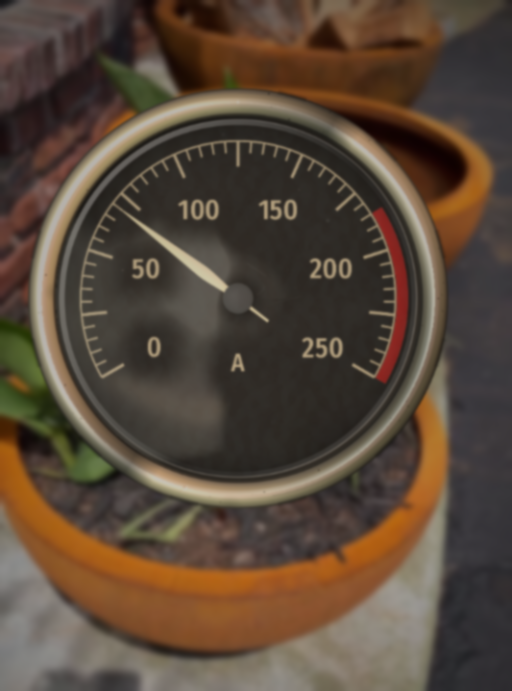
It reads {"value": 70, "unit": "A"}
